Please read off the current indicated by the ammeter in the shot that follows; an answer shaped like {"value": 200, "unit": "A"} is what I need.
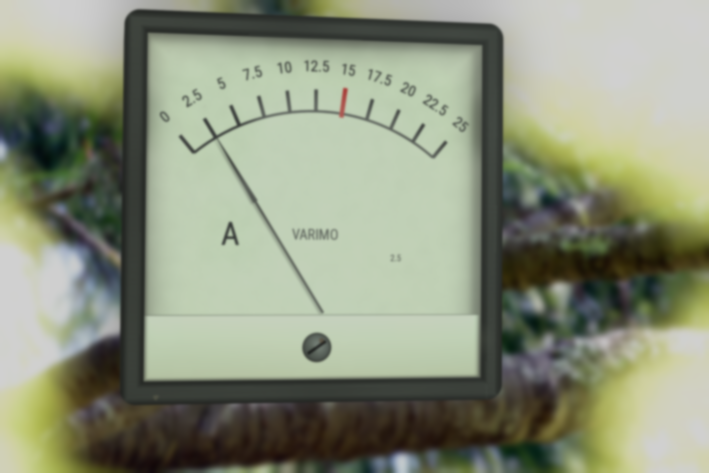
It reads {"value": 2.5, "unit": "A"}
